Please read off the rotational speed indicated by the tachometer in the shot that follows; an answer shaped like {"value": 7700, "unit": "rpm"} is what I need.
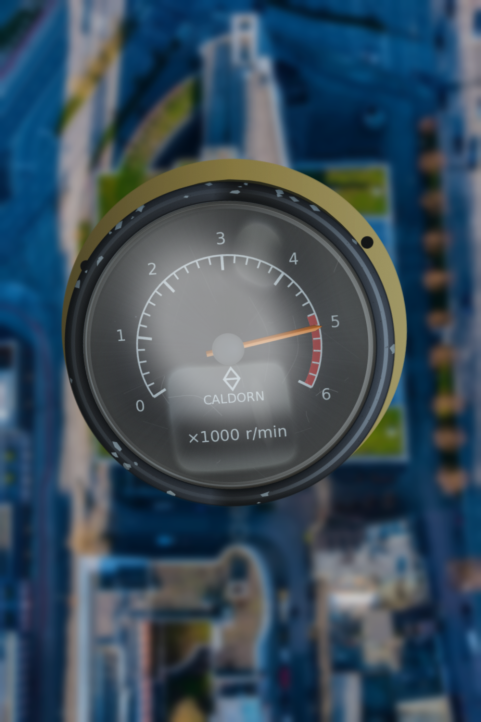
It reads {"value": 5000, "unit": "rpm"}
